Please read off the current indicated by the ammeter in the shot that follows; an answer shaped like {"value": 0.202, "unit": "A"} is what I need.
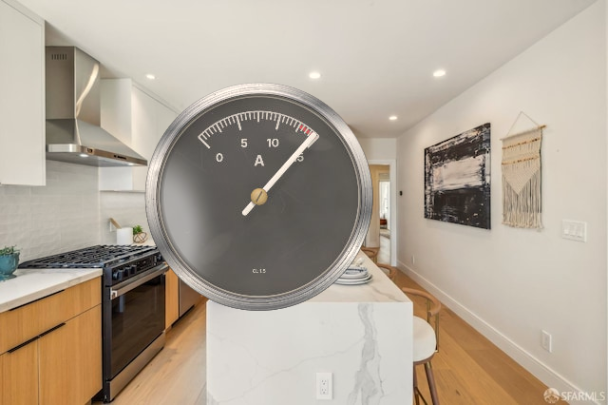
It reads {"value": 14.5, "unit": "A"}
